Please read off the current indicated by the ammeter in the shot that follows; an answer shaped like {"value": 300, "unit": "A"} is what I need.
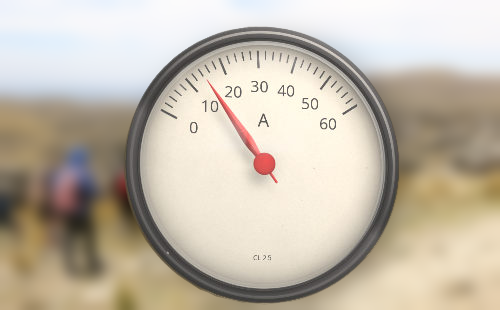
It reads {"value": 14, "unit": "A"}
